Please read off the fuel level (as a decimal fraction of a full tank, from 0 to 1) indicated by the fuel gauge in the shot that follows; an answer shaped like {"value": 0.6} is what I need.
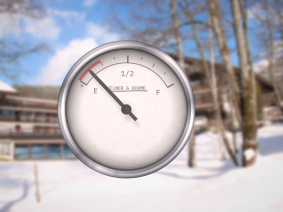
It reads {"value": 0.125}
